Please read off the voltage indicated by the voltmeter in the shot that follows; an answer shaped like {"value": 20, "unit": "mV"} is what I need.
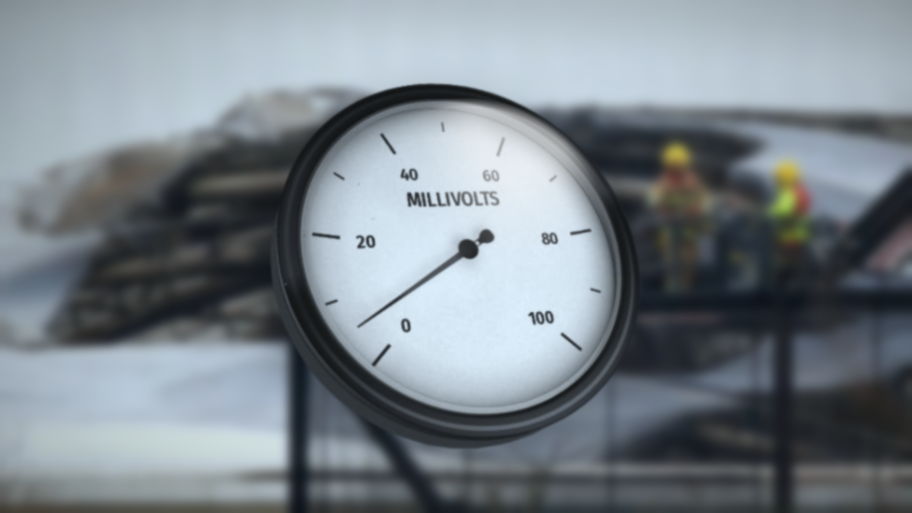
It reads {"value": 5, "unit": "mV"}
